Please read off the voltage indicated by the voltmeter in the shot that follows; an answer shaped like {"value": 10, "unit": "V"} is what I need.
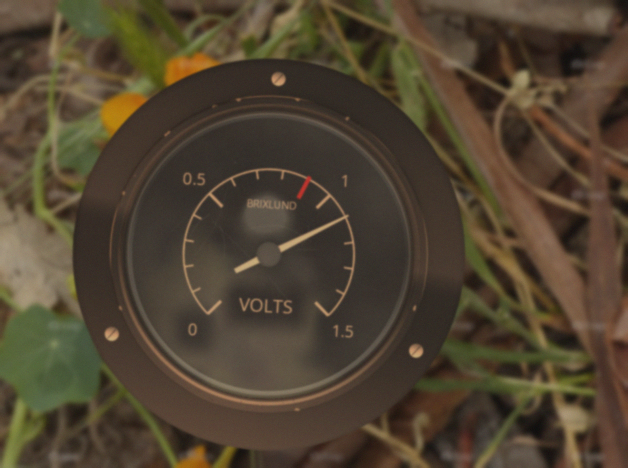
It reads {"value": 1.1, "unit": "V"}
